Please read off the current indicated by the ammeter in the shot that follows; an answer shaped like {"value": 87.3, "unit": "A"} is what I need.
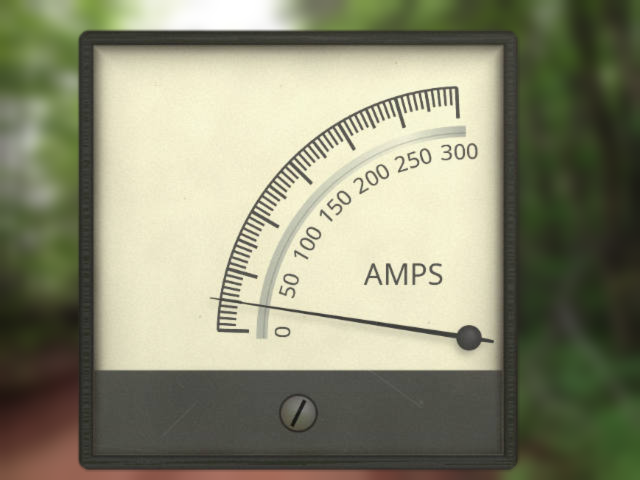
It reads {"value": 25, "unit": "A"}
